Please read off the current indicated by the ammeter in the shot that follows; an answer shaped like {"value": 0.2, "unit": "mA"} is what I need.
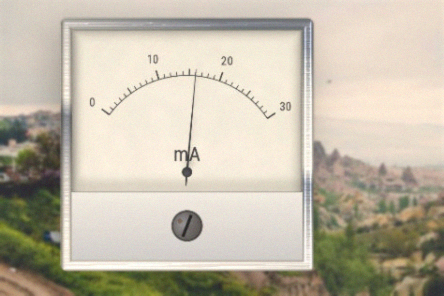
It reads {"value": 16, "unit": "mA"}
